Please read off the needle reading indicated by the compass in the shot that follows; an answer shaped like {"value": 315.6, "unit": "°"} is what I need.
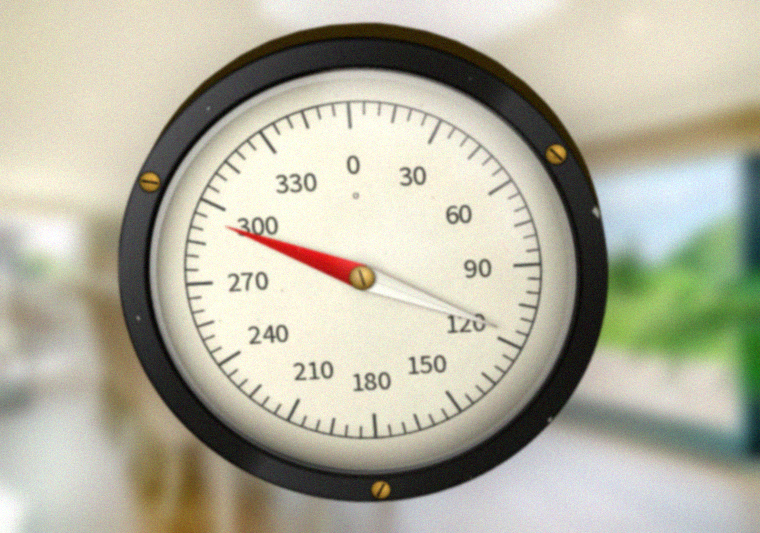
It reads {"value": 295, "unit": "°"}
